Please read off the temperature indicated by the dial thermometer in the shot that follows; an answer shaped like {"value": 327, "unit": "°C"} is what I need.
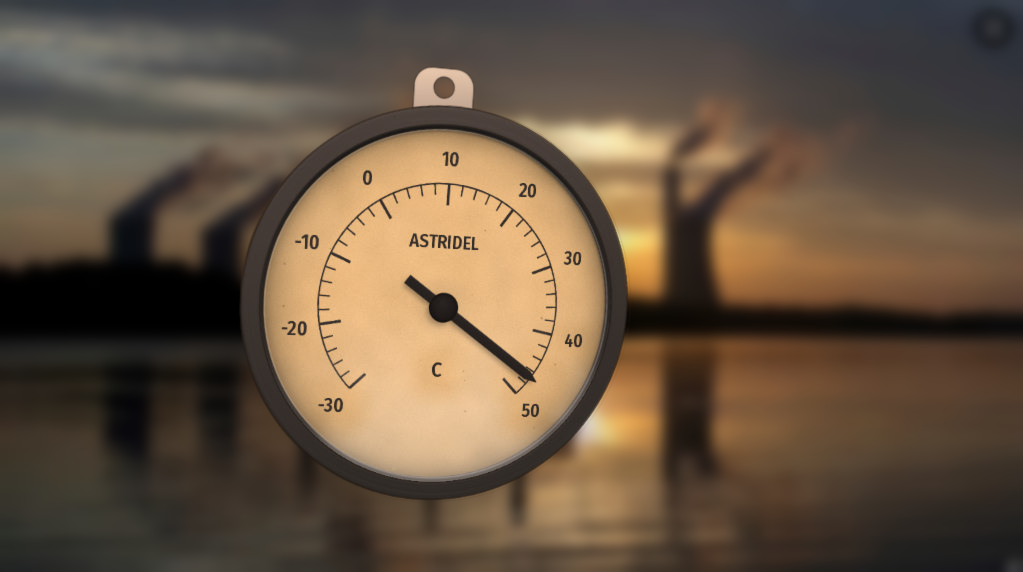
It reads {"value": 47, "unit": "°C"}
